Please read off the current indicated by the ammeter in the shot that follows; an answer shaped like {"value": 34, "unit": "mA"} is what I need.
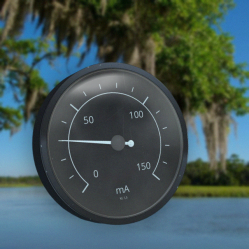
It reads {"value": 30, "unit": "mA"}
